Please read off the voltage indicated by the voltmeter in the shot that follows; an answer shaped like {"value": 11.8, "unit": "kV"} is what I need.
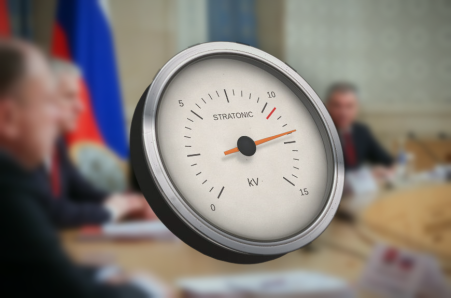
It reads {"value": 12, "unit": "kV"}
